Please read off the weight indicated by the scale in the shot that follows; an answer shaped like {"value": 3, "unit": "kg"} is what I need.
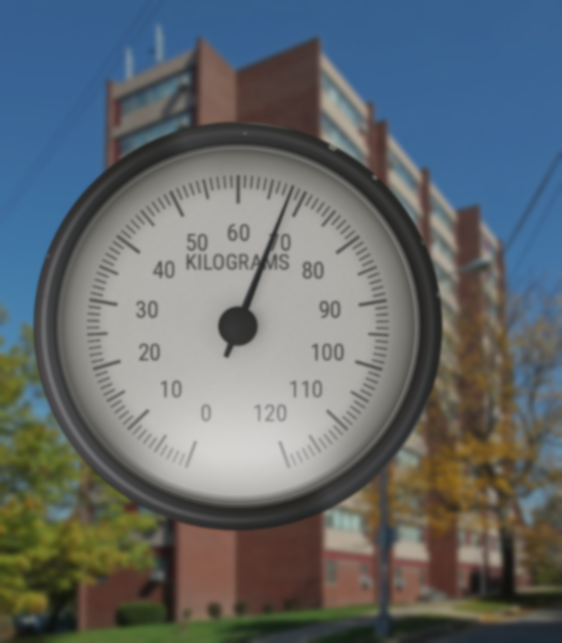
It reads {"value": 68, "unit": "kg"}
